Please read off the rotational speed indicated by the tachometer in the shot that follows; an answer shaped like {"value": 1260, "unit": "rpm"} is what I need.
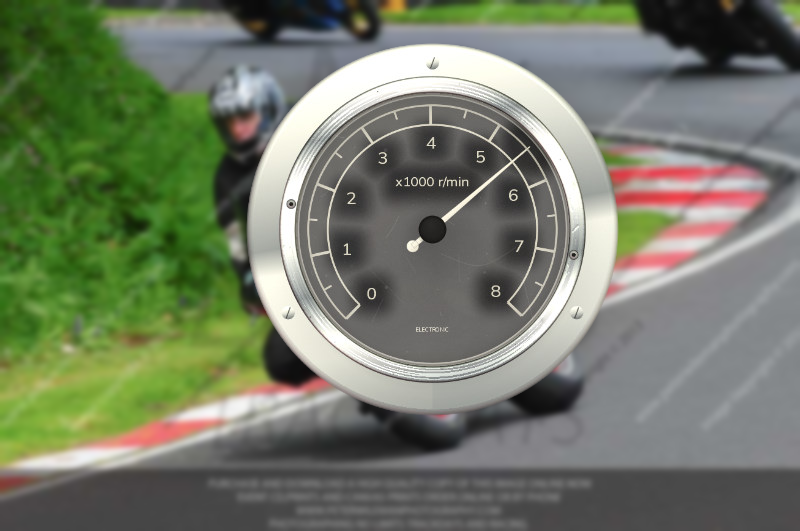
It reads {"value": 5500, "unit": "rpm"}
